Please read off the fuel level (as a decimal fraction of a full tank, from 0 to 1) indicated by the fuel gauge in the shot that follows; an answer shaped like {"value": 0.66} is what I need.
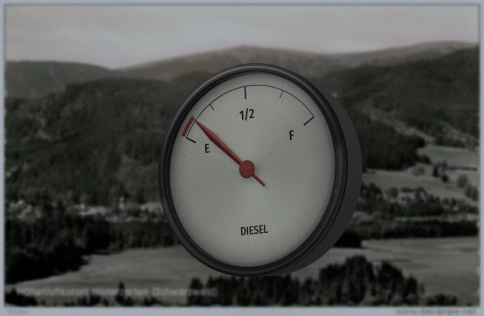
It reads {"value": 0.125}
